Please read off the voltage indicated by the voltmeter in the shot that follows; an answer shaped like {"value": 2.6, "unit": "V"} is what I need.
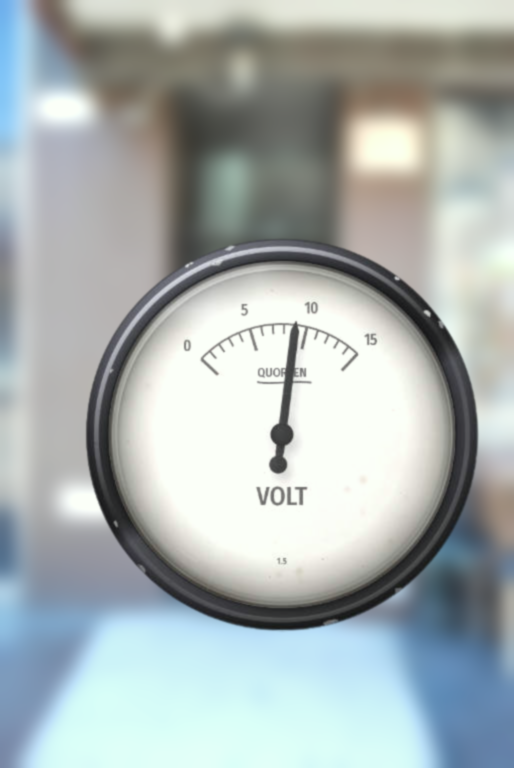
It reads {"value": 9, "unit": "V"}
